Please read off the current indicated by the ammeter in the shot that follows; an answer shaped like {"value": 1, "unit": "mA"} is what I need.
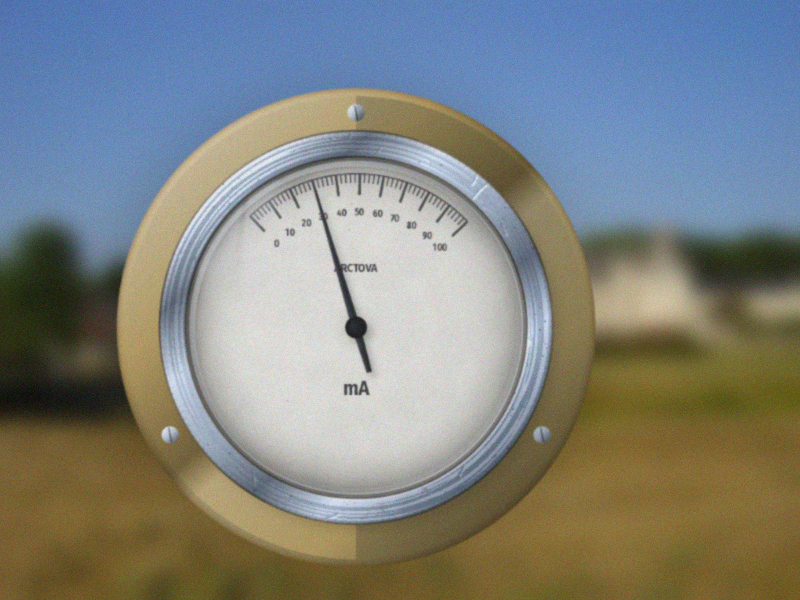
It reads {"value": 30, "unit": "mA"}
